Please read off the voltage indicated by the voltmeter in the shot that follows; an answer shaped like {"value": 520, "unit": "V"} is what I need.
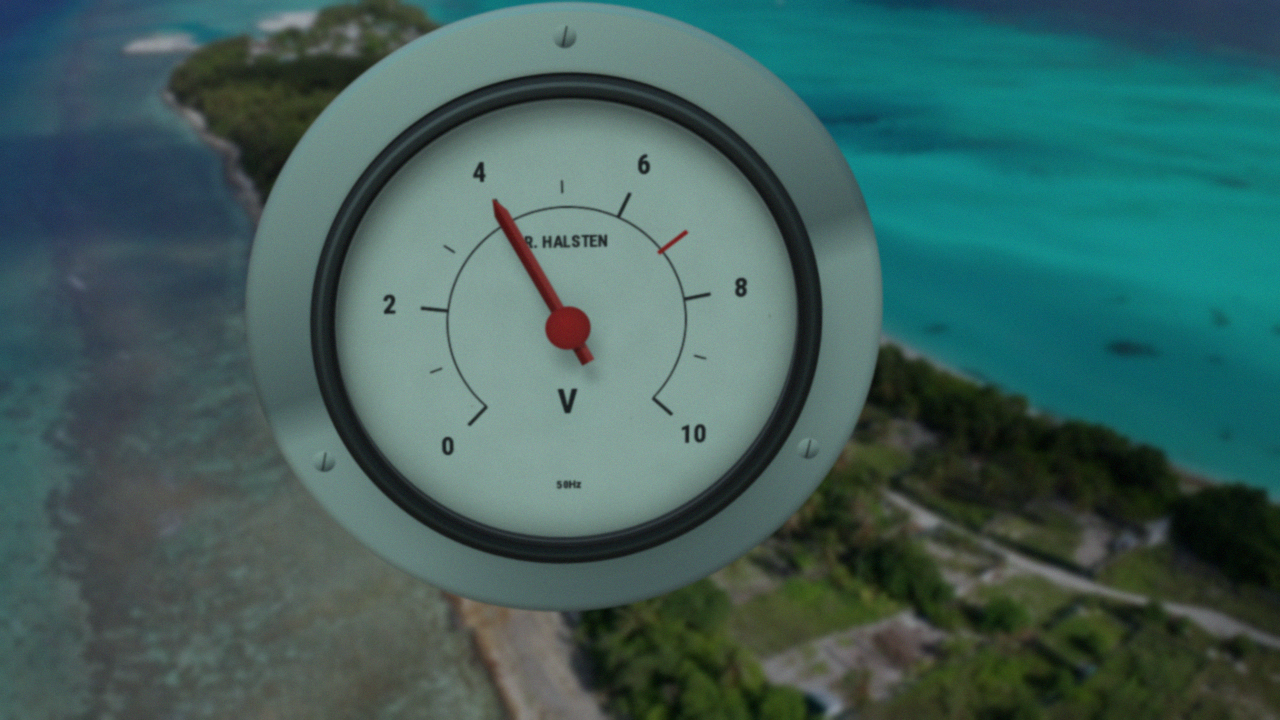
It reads {"value": 4, "unit": "V"}
